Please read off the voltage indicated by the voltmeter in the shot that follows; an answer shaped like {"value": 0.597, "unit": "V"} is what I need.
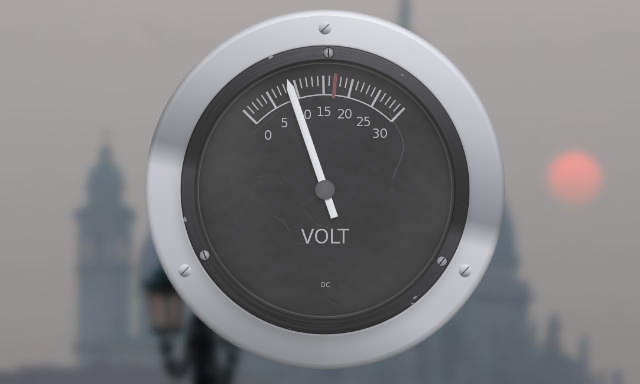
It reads {"value": 9, "unit": "V"}
